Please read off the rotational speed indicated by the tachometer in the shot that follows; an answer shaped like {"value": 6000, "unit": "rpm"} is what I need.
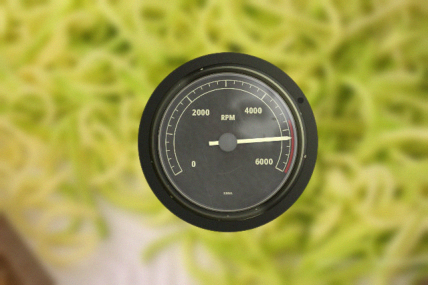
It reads {"value": 5200, "unit": "rpm"}
